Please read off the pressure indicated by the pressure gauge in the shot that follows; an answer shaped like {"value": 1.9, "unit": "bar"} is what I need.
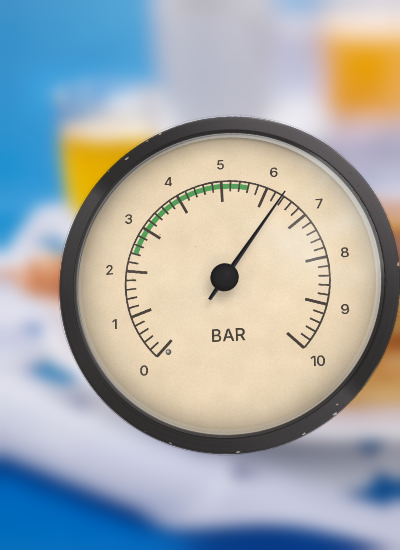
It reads {"value": 6.4, "unit": "bar"}
